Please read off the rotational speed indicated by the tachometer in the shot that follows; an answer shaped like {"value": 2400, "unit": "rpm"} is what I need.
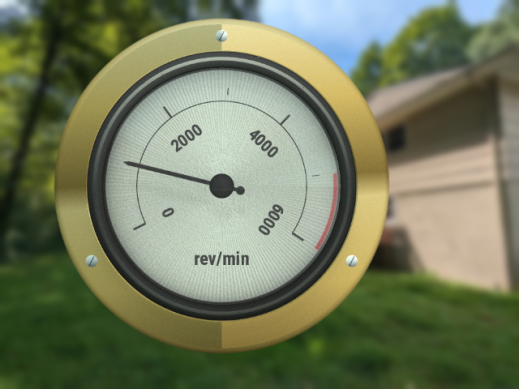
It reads {"value": 1000, "unit": "rpm"}
